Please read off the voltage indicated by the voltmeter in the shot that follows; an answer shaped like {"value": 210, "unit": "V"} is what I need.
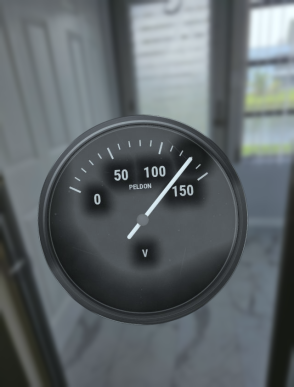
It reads {"value": 130, "unit": "V"}
